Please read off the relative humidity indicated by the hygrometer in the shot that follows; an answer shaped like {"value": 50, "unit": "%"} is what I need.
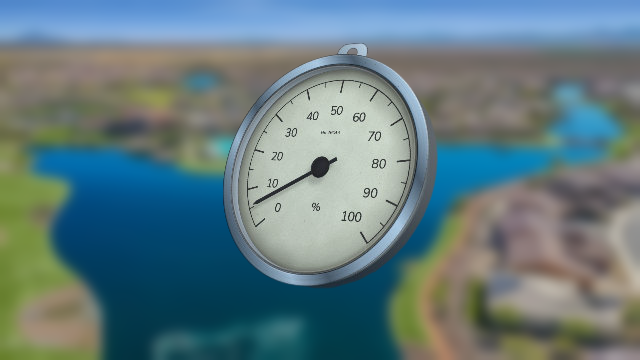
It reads {"value": 5, "unit": "%"}
